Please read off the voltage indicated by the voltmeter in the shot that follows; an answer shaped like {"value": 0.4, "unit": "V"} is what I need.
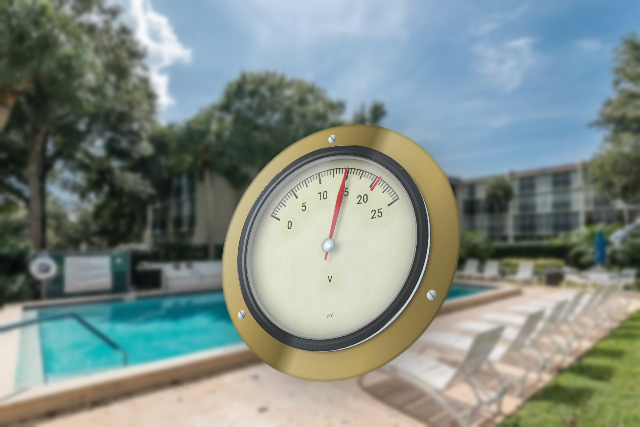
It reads {"value": 15, "unit": "V"}
